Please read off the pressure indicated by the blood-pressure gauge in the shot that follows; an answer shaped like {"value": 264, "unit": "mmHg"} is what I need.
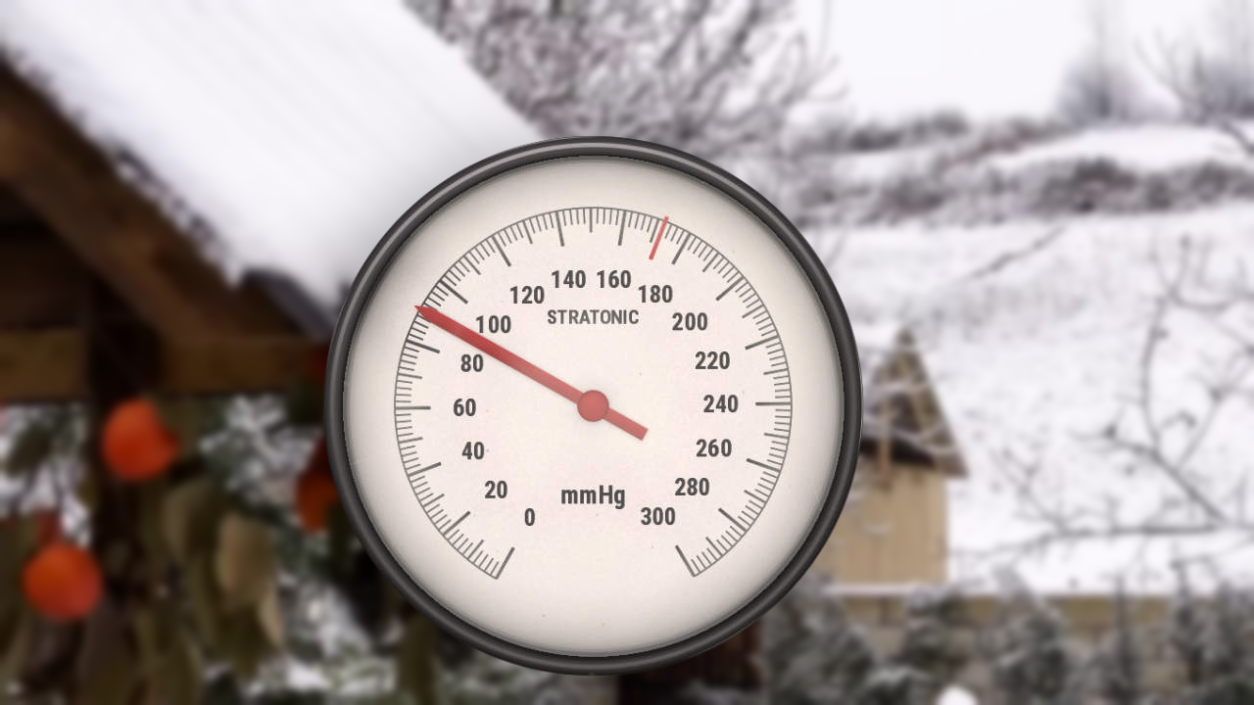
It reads {"value": 90, "unit": "mmHg"}
